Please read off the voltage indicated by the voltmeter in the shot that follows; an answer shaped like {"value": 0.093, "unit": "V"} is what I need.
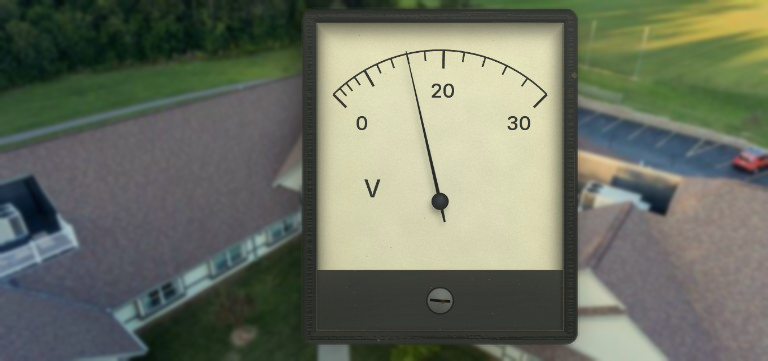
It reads {"value": 16, "unit": "V"}
